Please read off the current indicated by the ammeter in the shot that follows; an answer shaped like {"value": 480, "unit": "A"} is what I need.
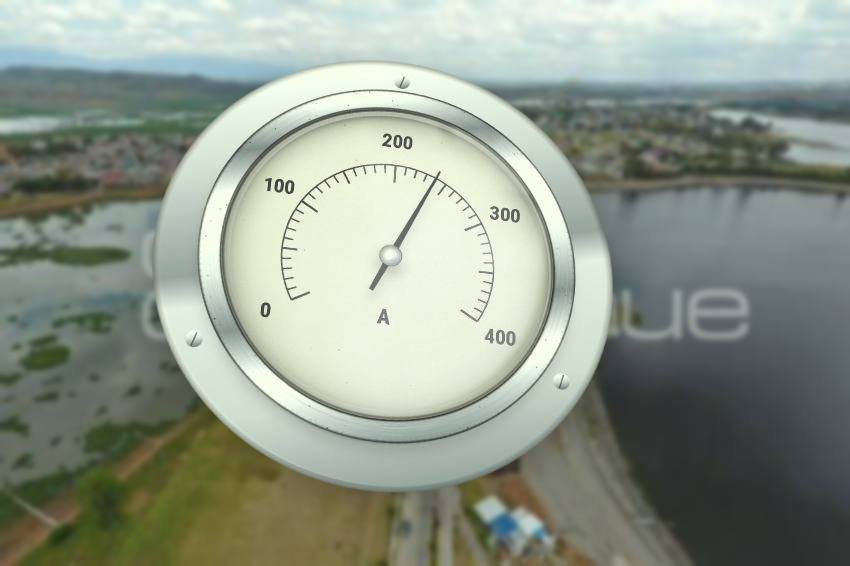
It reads {"value": 240, "unit": "A"}
